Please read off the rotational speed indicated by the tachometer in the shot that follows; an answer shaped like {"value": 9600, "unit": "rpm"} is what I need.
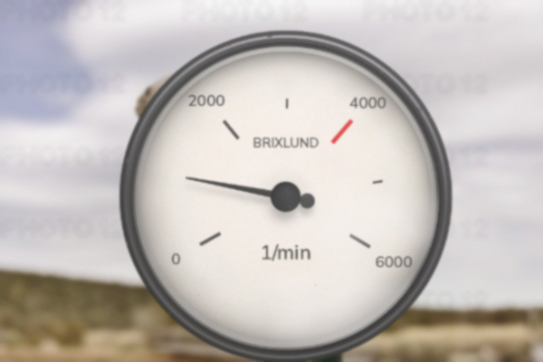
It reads {"value": 1000, "unit": "rpm"}
